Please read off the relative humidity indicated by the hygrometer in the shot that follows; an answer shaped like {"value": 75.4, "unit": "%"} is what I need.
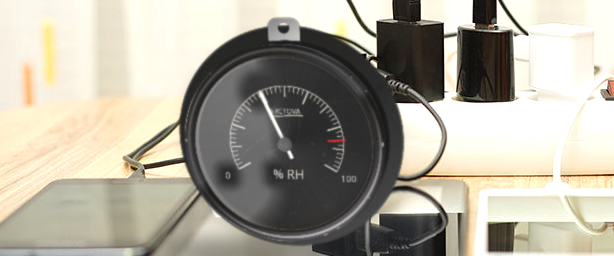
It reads {"value": 40, "unit": "%"}
